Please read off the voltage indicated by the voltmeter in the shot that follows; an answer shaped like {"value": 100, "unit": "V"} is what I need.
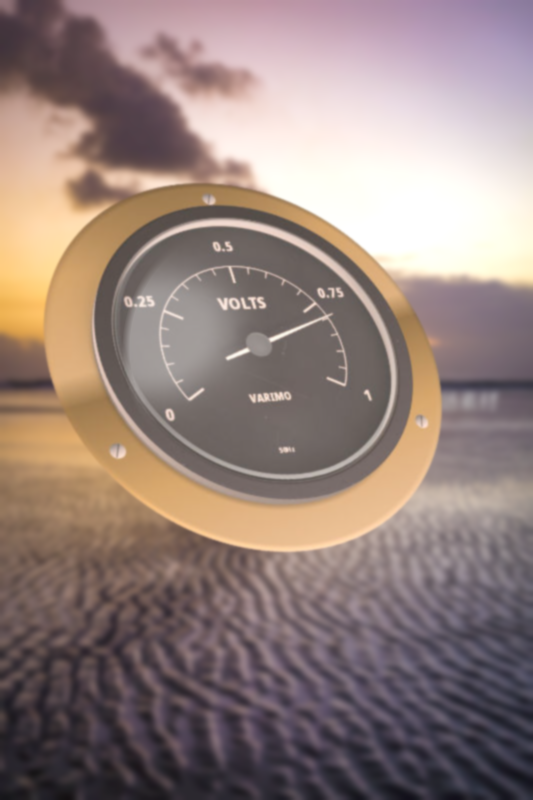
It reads {"value": 0.8, "unit": "V"}
